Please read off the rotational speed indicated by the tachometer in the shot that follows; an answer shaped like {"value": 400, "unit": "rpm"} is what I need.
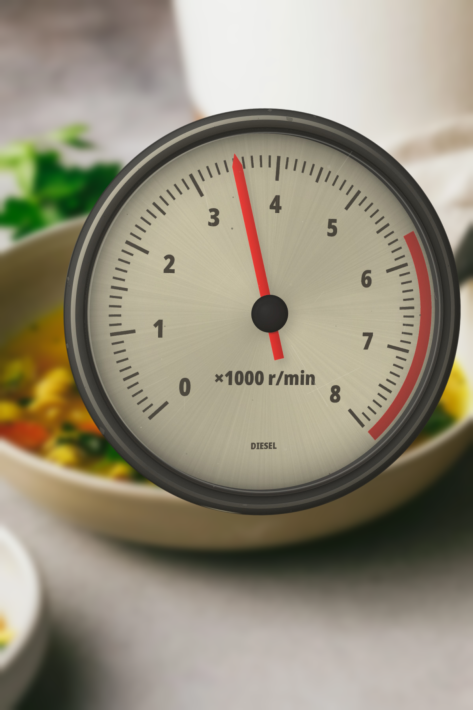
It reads {"value": 3500, "unit": "rpm"}
